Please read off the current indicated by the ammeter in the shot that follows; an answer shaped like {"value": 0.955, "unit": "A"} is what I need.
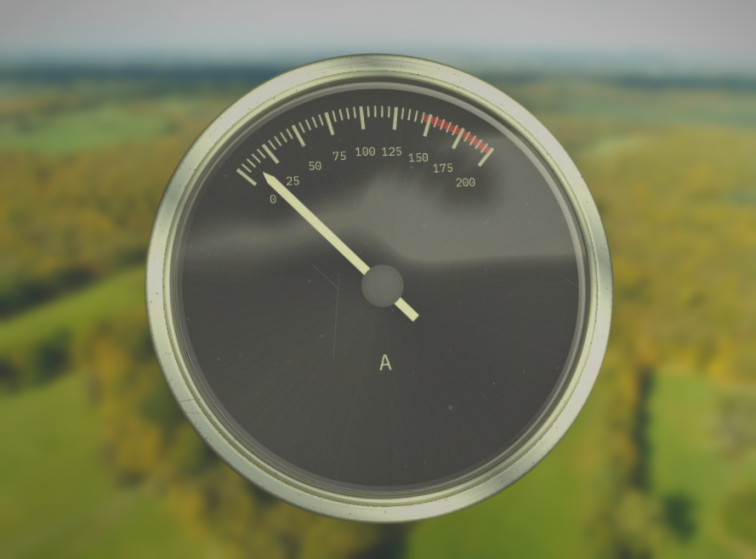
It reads {"value": 10, "unit": "A"}
